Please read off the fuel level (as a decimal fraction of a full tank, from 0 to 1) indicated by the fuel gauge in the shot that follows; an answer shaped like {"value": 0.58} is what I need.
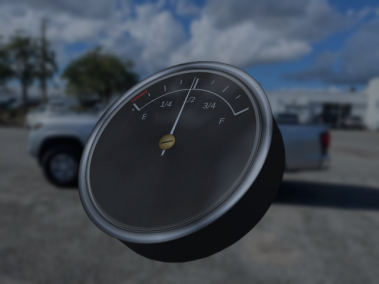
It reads {"value": 0.5}
